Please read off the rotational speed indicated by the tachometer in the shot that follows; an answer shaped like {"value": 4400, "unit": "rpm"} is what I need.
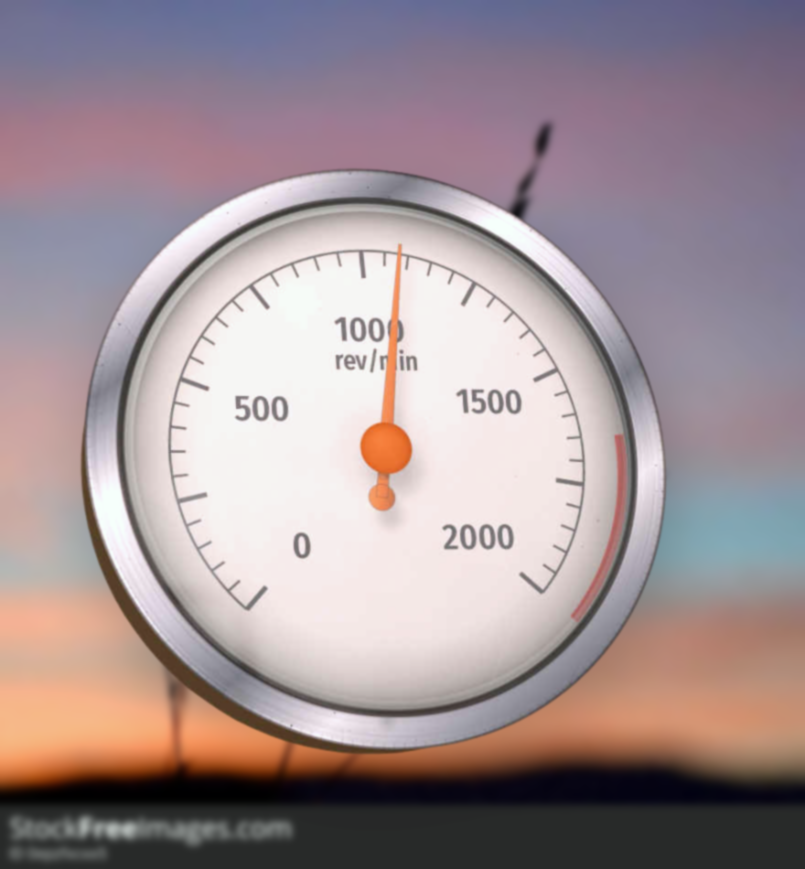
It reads {"value": 1075, "unit": "rpm"}
